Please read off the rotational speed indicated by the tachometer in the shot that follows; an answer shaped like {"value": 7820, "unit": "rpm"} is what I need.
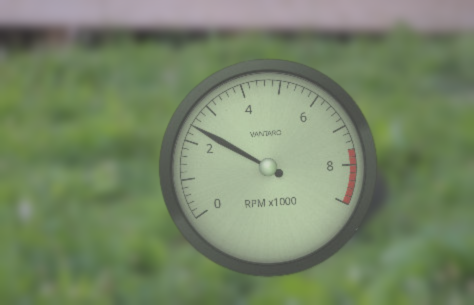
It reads {"value": 2400, "unit": "rpm"}
